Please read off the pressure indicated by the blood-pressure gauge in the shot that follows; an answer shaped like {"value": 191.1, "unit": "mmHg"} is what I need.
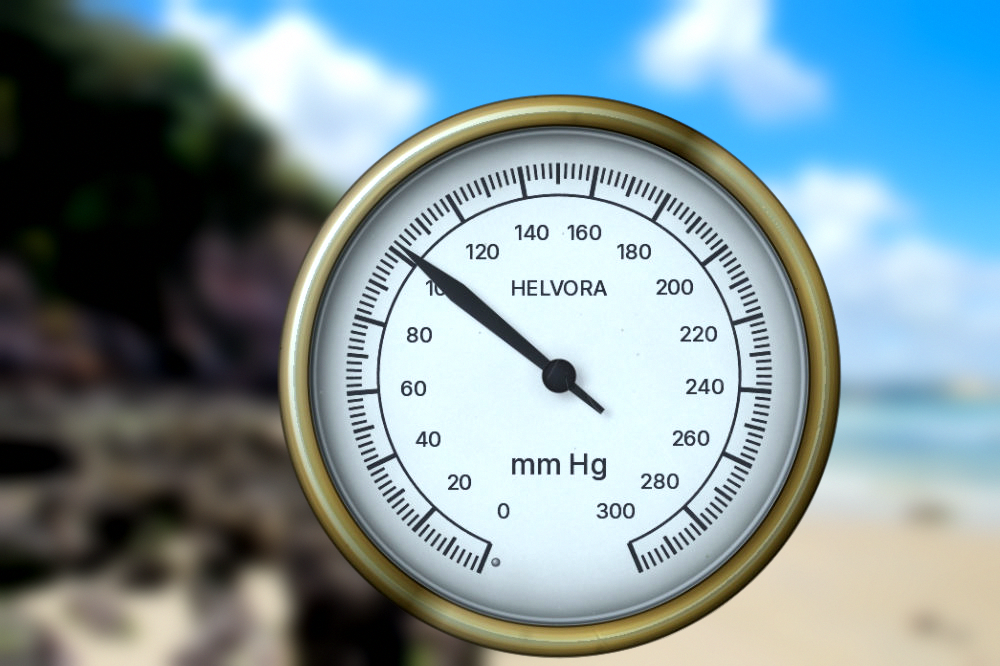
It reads {"value": 102, "unit": "mmHg"}
